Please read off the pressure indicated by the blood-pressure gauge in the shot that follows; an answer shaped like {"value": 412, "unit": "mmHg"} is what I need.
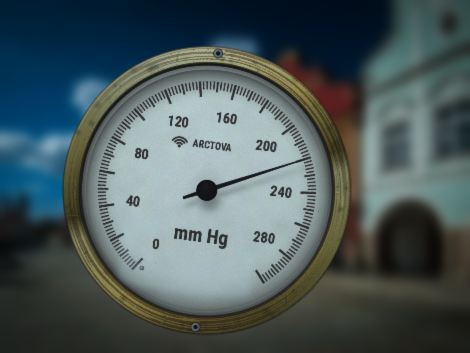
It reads {"value": 220, "unit": "mmHg"}
